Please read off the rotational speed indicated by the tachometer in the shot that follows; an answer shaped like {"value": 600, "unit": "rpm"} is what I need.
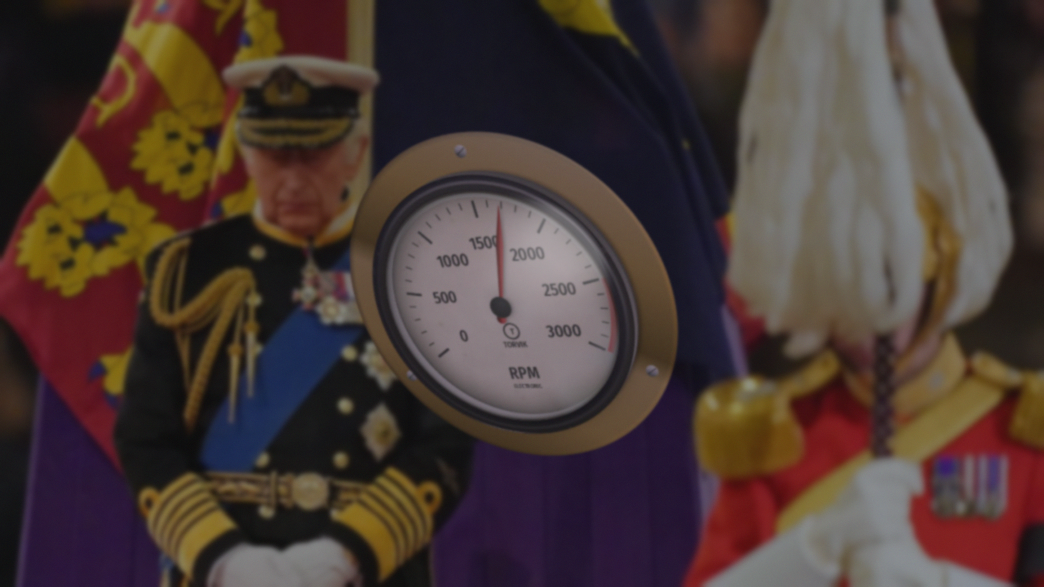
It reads {"value": 1700, "unit": "rpm"}
